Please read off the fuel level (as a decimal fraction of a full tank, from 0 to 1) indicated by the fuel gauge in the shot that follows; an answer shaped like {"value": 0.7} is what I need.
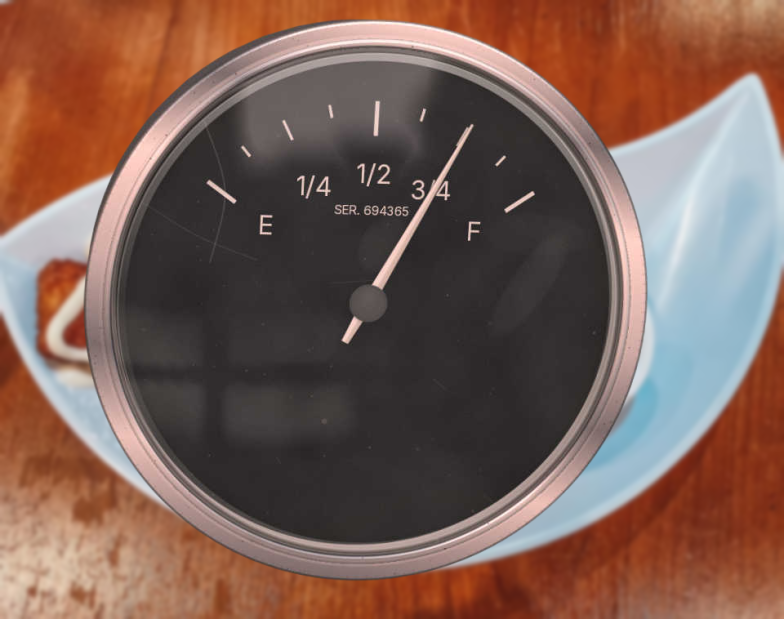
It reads {"value": 0.75}
